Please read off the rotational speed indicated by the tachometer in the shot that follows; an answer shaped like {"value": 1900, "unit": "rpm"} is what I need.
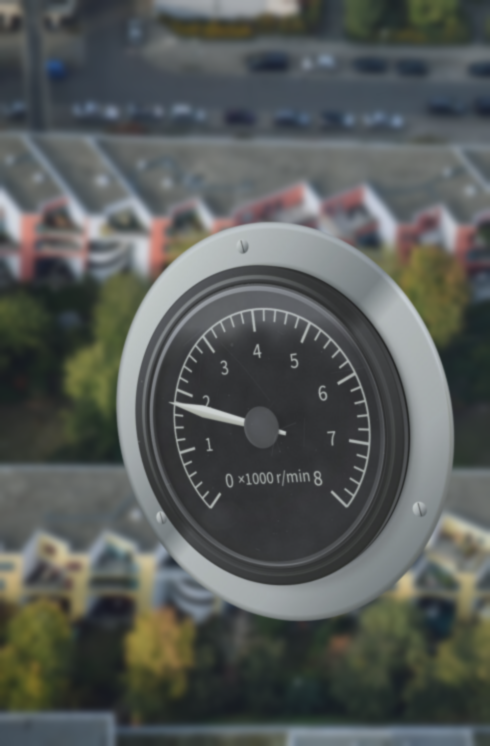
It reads {"value": 1800, "unit": "rpm"}
